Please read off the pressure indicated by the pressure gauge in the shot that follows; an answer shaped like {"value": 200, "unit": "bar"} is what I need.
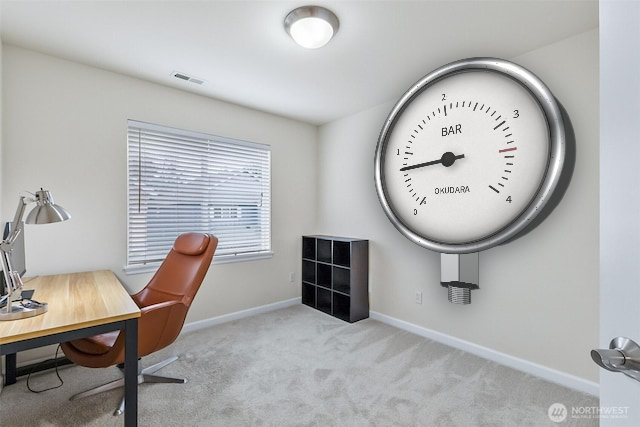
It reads {"value": 0.7, "unit": "bar"}
